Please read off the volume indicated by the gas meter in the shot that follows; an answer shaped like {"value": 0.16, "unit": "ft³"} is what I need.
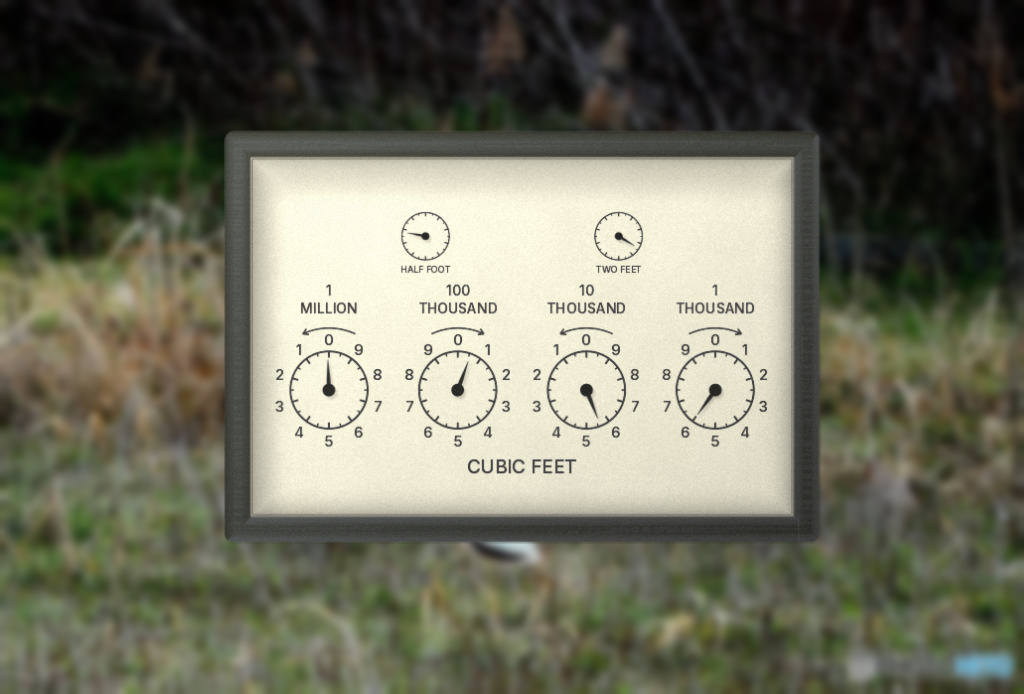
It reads {"value": 5600, "unit": "ft³"}
